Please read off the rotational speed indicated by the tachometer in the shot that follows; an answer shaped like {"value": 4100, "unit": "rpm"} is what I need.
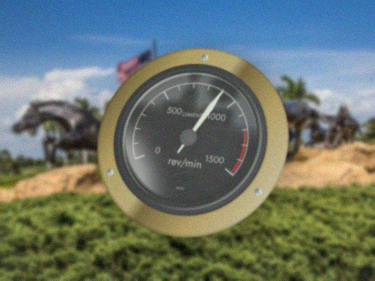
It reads {"value": 900, "unit": "rpm"}
